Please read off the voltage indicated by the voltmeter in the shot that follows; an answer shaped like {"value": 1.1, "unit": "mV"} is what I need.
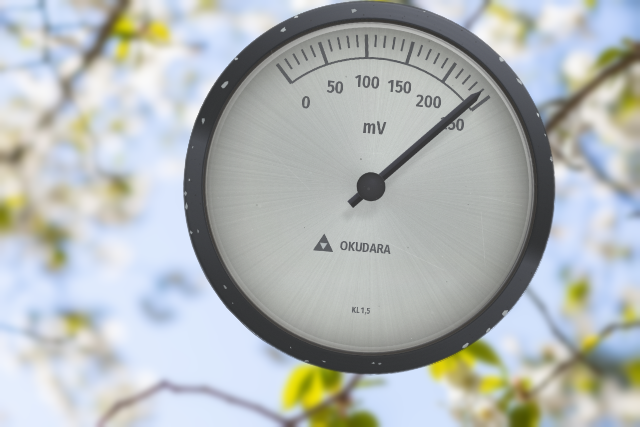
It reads {"value": 240, "unit": "mV"}
